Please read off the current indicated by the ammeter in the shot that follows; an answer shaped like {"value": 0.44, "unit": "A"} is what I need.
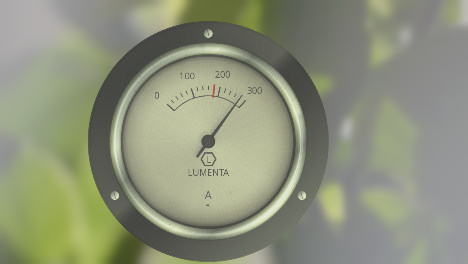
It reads {"value": 280, "unit": "A"}
